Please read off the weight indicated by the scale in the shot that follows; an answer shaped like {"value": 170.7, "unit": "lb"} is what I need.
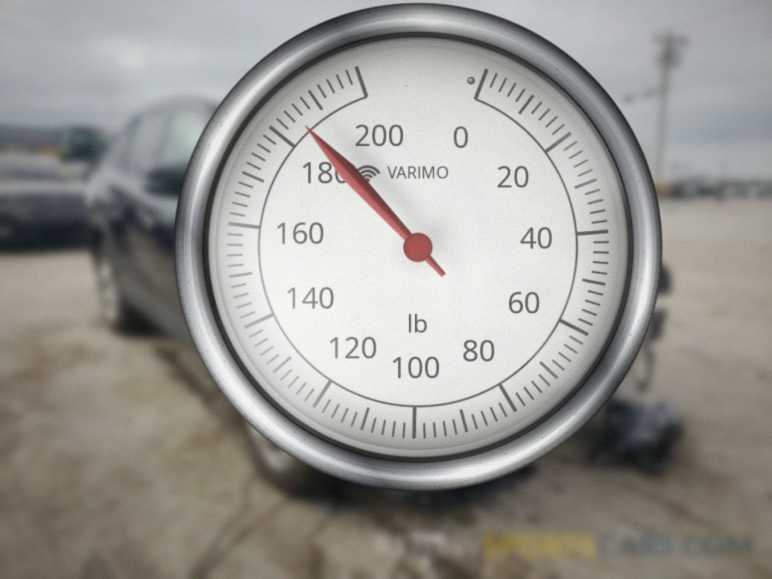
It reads {"value": 185, "unit": "lb"}
